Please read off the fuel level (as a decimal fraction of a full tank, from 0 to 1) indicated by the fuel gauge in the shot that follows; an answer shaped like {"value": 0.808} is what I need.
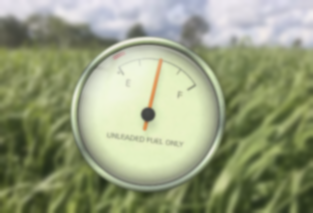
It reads {"value": 0.5}
